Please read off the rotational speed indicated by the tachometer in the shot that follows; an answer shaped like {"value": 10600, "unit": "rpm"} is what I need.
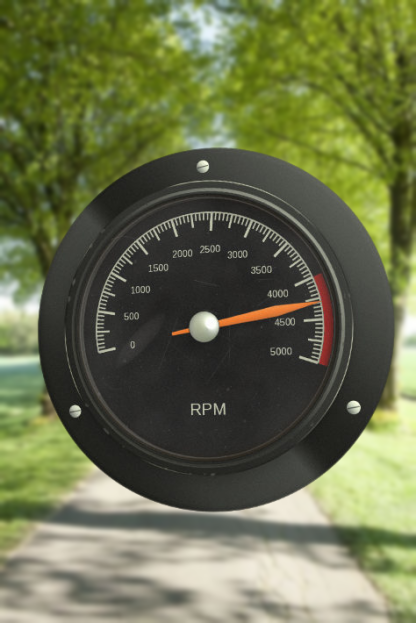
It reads {"value": 4300, "unit": "rpm"}
